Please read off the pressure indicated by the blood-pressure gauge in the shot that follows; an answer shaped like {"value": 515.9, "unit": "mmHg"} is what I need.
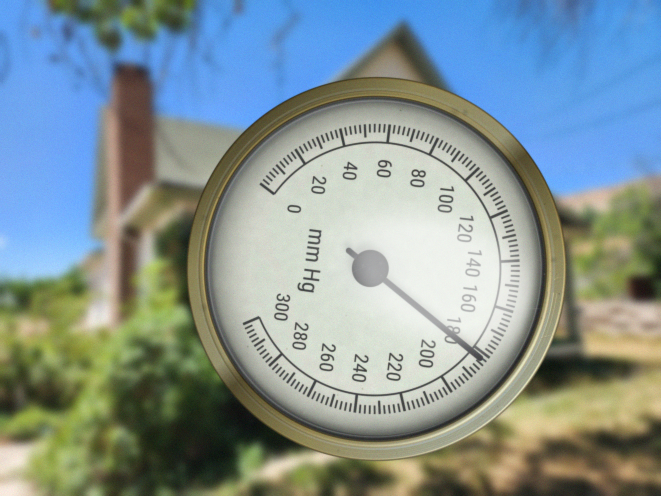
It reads {"value": 182, "unit": "mmHg"}
